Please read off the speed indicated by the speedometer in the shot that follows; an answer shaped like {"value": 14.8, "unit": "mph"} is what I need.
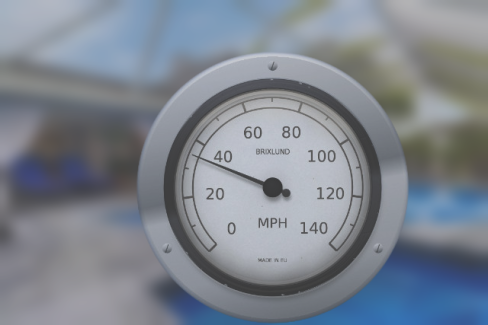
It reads {"value": 35, "unit": "mph"}
